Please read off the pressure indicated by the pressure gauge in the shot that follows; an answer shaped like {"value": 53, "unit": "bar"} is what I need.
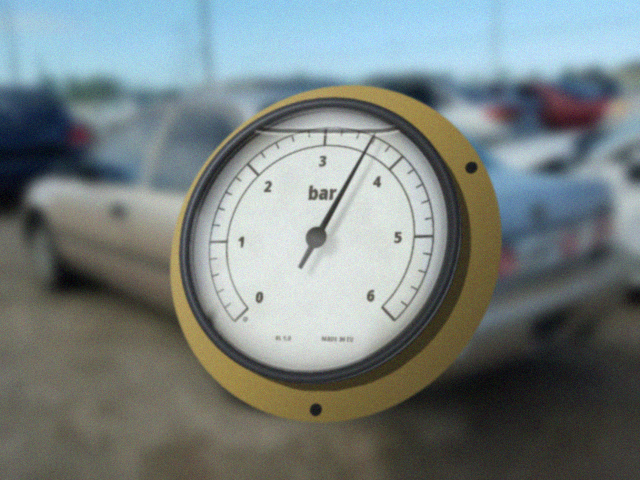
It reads {"value": 3.6, "unit": "bar"}
